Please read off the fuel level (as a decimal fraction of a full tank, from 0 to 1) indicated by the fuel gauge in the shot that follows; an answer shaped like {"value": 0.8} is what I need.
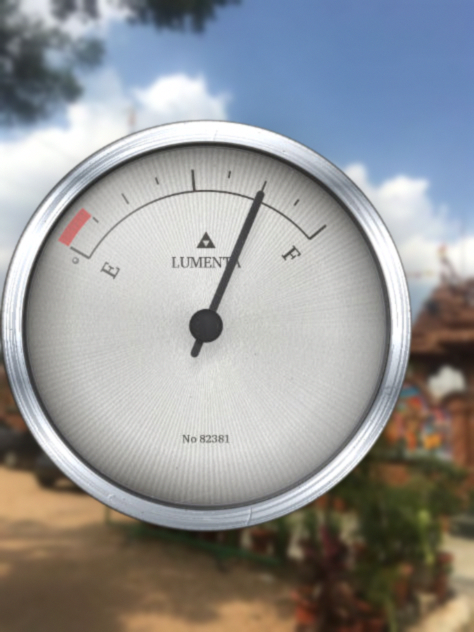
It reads {"value": 0.75}
